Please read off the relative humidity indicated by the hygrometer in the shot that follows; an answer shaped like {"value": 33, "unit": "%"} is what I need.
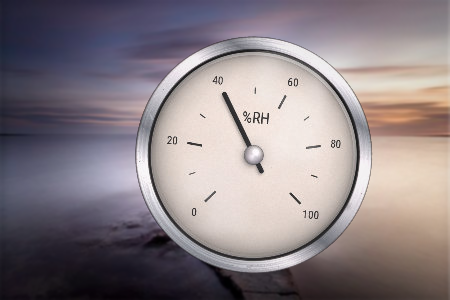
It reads {"value": 40, "unit": "%"}
